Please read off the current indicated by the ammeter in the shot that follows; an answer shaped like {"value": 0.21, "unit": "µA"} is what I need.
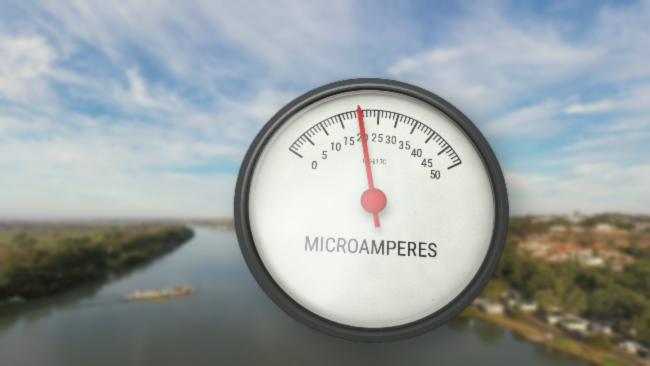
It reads {"value": 20, "unit": "µA"}
